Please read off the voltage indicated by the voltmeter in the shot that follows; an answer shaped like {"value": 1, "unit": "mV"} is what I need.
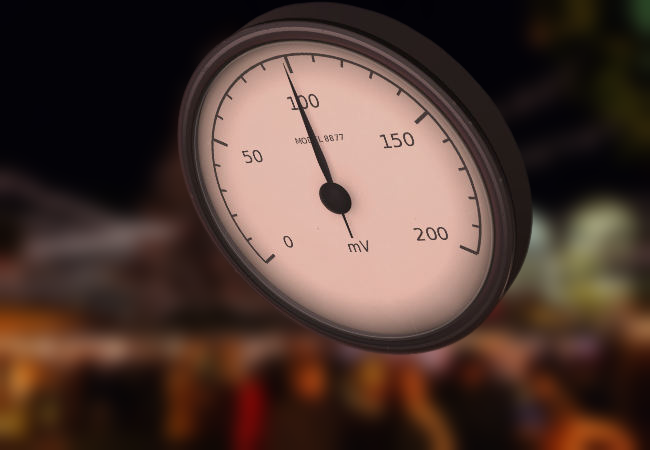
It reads {"value": 100, "unit": "mV"}
